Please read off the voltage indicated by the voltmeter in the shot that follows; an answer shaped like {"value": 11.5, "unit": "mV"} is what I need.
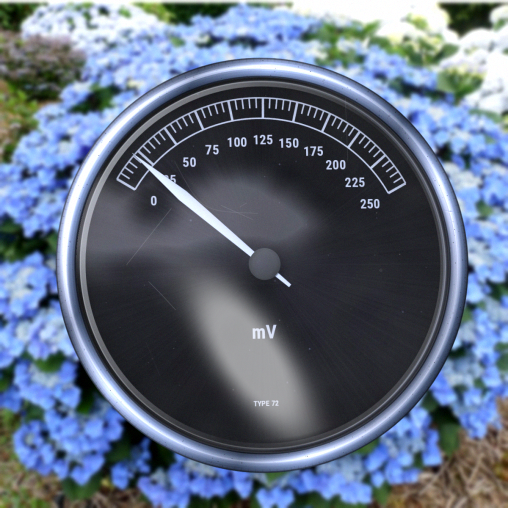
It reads {"value": 20, "unit": "mV"}
